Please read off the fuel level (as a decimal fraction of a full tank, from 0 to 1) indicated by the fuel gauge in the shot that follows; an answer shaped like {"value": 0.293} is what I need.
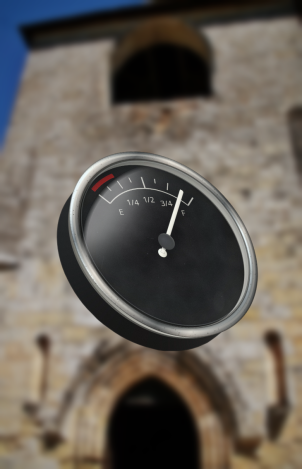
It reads {"value": 0.875}
